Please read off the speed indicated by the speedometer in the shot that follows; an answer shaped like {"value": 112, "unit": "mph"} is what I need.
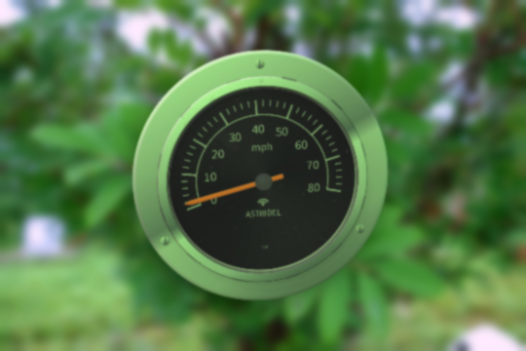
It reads {"value": 2, "unit": "mph"}
